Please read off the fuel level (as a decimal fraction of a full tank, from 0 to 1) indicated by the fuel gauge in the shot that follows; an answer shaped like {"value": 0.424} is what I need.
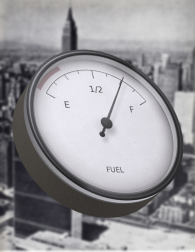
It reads {"value": 0.75}
